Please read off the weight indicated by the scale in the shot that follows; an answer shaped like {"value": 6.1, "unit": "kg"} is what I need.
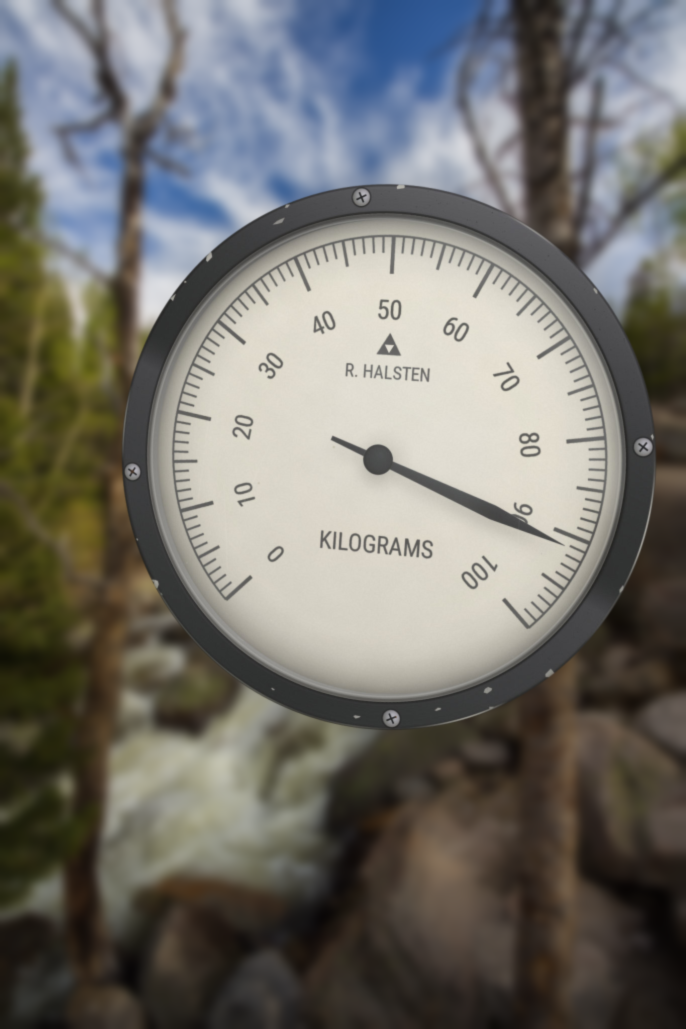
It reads {"value": 91, "unit": "kg"}
